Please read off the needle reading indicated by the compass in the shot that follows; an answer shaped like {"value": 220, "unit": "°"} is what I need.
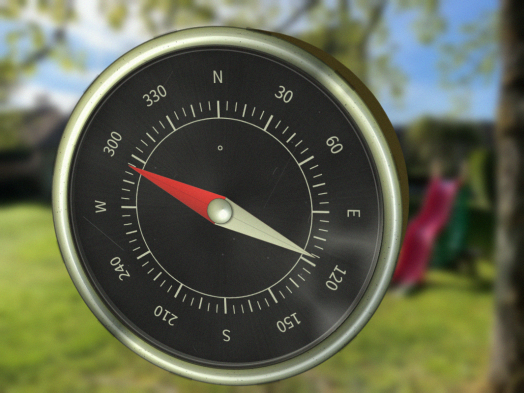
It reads {"value": 295, "unit": "°"}
